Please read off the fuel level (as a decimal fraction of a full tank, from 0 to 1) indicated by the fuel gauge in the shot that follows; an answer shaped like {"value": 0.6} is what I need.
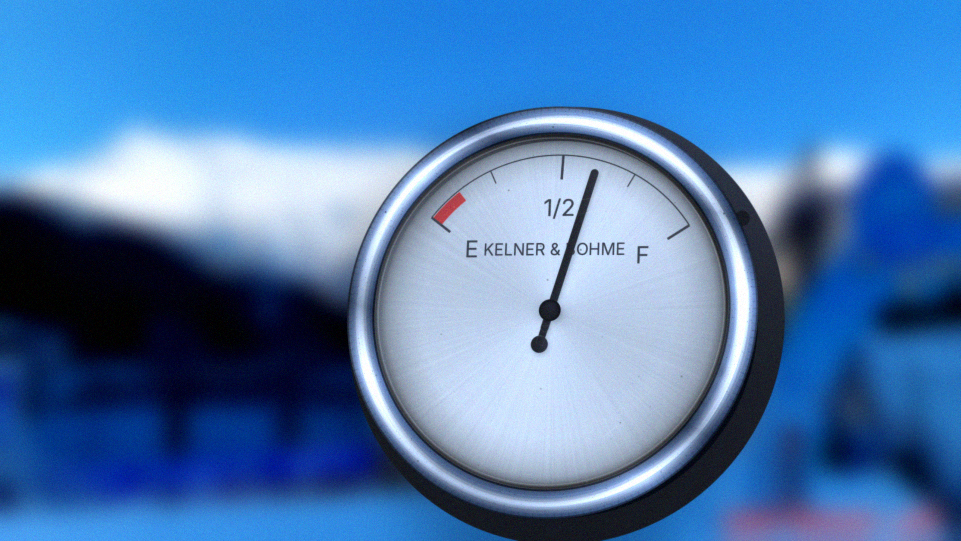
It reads {"value": 0.625}
